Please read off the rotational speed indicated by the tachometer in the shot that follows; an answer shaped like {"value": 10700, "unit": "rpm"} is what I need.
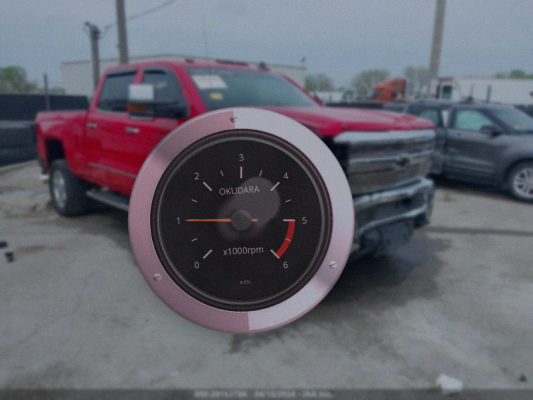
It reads {"value": 1000, "unit": "rpm"}
